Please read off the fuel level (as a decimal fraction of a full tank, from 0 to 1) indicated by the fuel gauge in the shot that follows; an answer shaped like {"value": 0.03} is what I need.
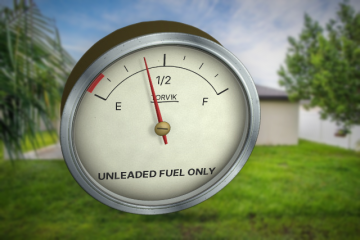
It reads {"value": 0.375}
